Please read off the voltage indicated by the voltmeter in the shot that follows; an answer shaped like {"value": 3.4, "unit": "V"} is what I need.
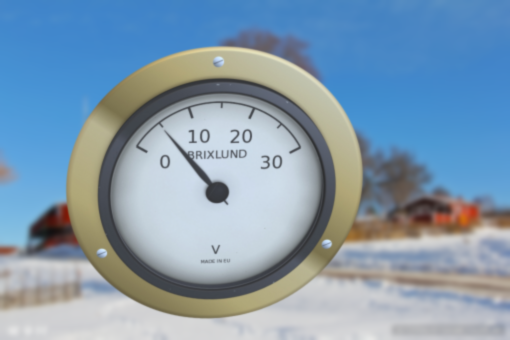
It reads {"value": 5, "unit": "V"}
